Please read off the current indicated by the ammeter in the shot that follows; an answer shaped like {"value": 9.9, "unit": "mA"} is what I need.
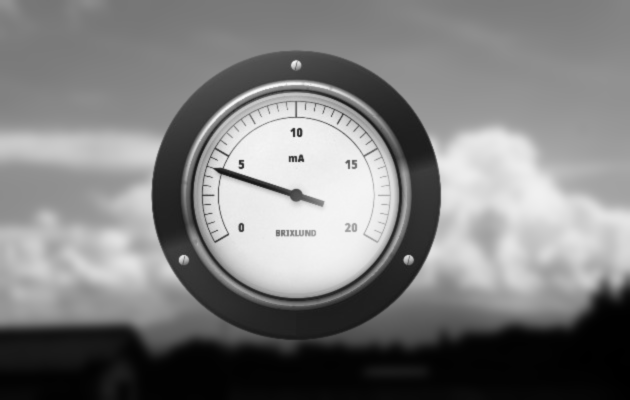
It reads {"value": 4, "unit": "mA"}
